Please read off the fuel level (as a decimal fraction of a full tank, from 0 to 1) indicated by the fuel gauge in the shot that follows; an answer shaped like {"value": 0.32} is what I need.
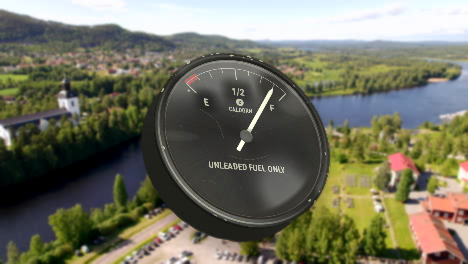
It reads {"value": 0.875}
